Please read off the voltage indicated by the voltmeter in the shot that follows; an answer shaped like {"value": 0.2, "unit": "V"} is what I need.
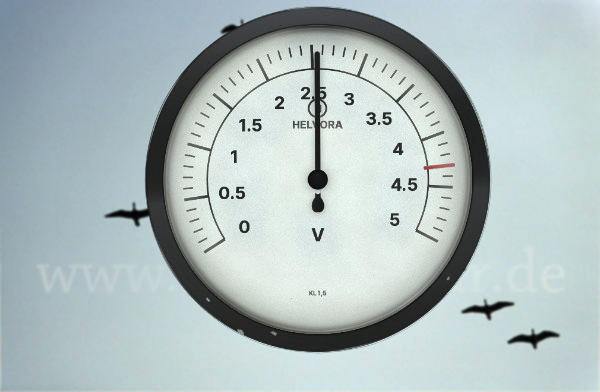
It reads {"value": 2.55, "unit": "V"}
